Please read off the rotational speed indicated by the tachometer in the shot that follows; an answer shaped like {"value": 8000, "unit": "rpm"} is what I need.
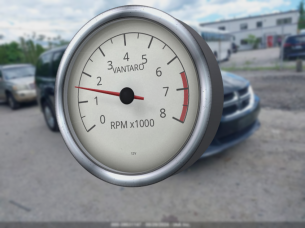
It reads {"value": 1500, "unit": "rpm"}
